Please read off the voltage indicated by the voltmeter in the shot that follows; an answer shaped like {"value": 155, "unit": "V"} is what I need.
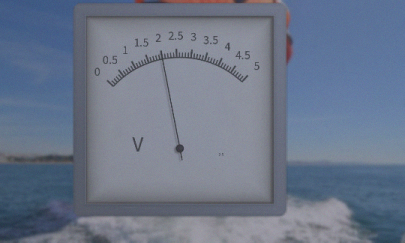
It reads {"value": 2, "unit": "V"}
